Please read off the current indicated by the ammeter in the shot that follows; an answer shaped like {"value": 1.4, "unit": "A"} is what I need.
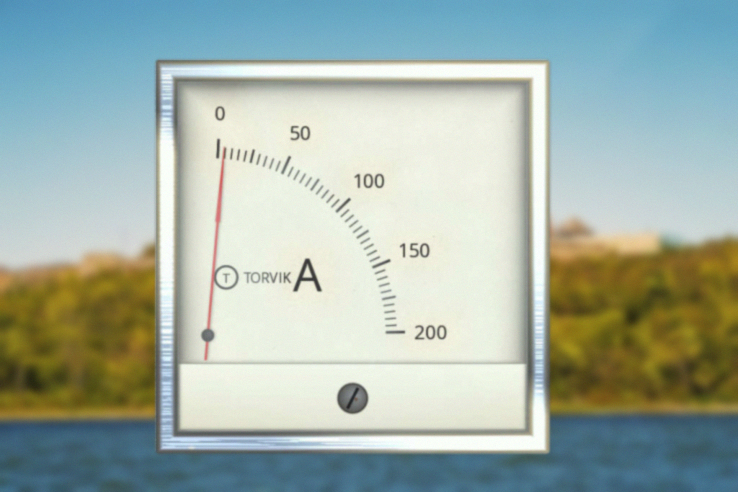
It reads {"value": 5, "unit": "A"}
